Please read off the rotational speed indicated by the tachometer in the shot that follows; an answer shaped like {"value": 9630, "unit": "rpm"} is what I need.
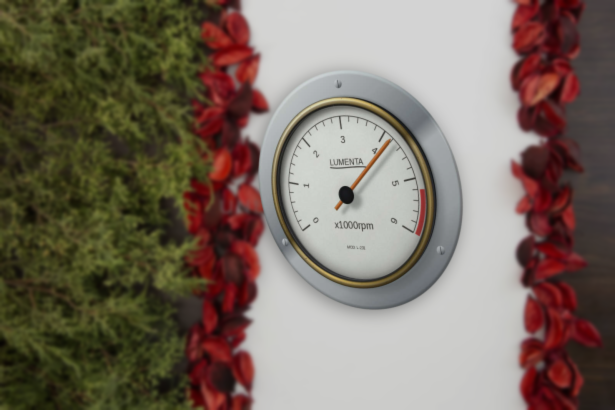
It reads {"value": 4200, "unit": "rpm"}
